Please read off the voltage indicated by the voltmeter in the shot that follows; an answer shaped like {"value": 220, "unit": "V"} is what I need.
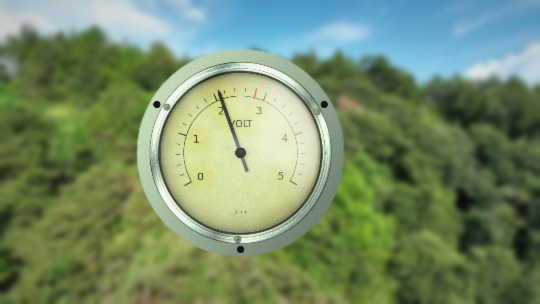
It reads {"value": 2.1, "unit": "V"}
